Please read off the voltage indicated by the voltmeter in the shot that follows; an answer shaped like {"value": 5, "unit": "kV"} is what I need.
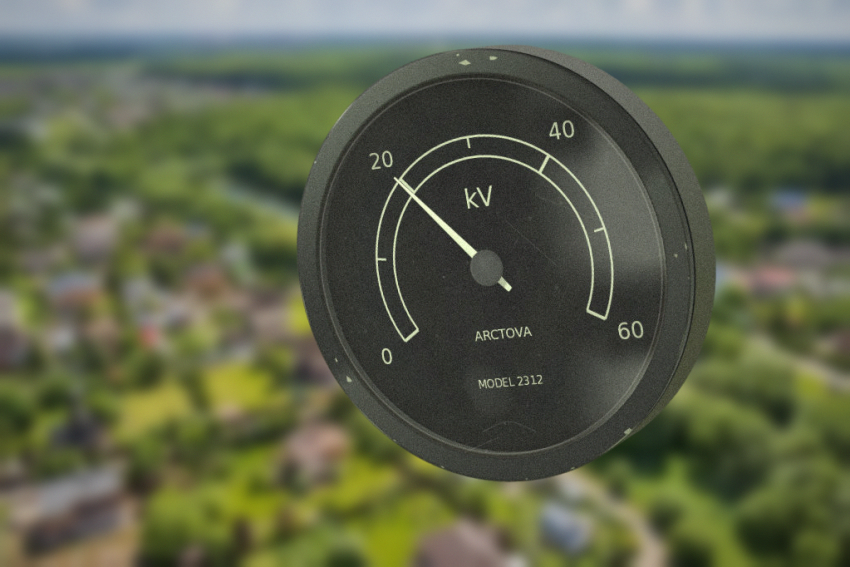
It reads {"value": 20, "unit": "kV"}
